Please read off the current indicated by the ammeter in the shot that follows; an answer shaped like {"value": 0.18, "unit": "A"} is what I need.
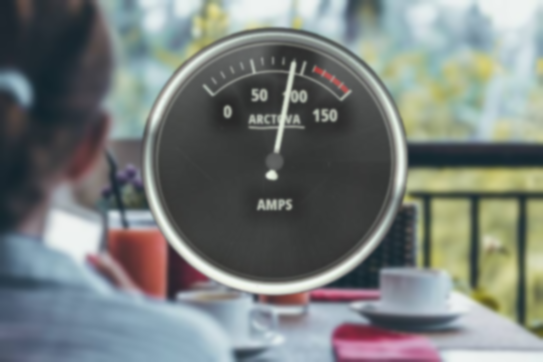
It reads {"value": 90, "unit": "A"}
